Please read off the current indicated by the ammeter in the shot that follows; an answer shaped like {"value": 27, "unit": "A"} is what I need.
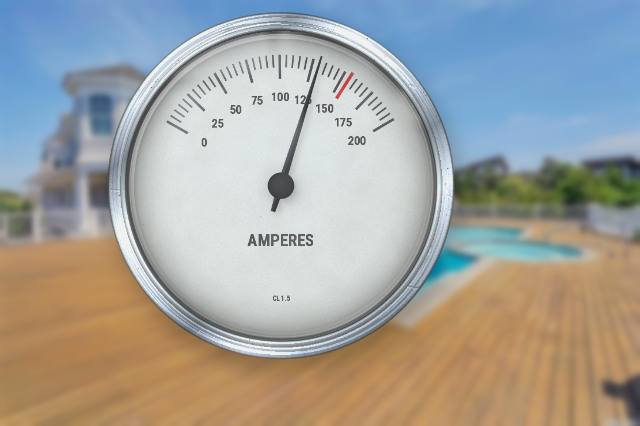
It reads {"value": 130, "unit": "A"}
